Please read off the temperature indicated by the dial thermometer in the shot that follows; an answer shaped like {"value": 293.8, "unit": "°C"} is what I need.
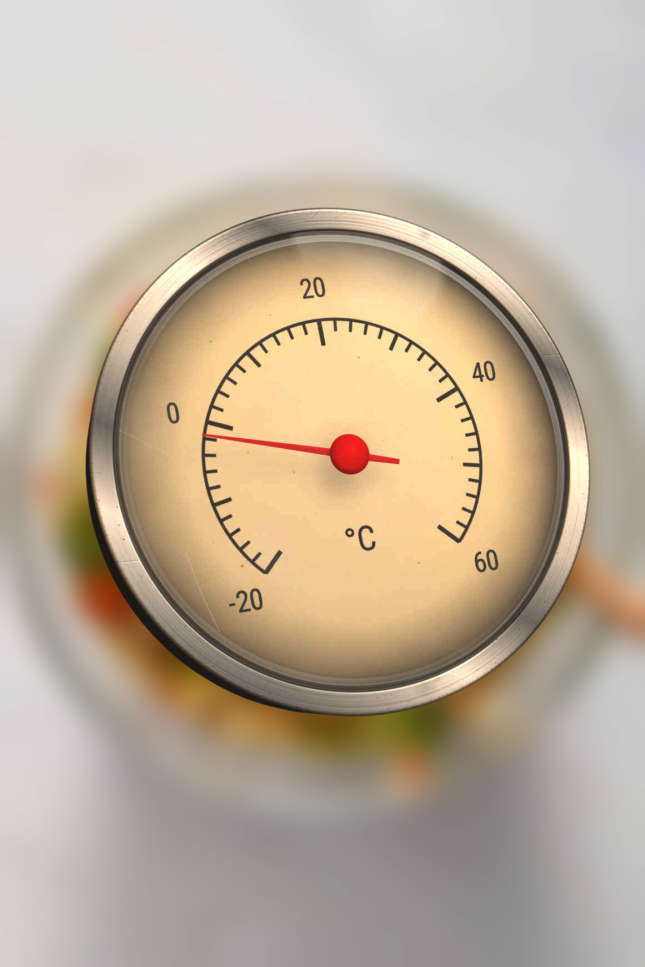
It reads {"value": -2, "unit": "°C"}
